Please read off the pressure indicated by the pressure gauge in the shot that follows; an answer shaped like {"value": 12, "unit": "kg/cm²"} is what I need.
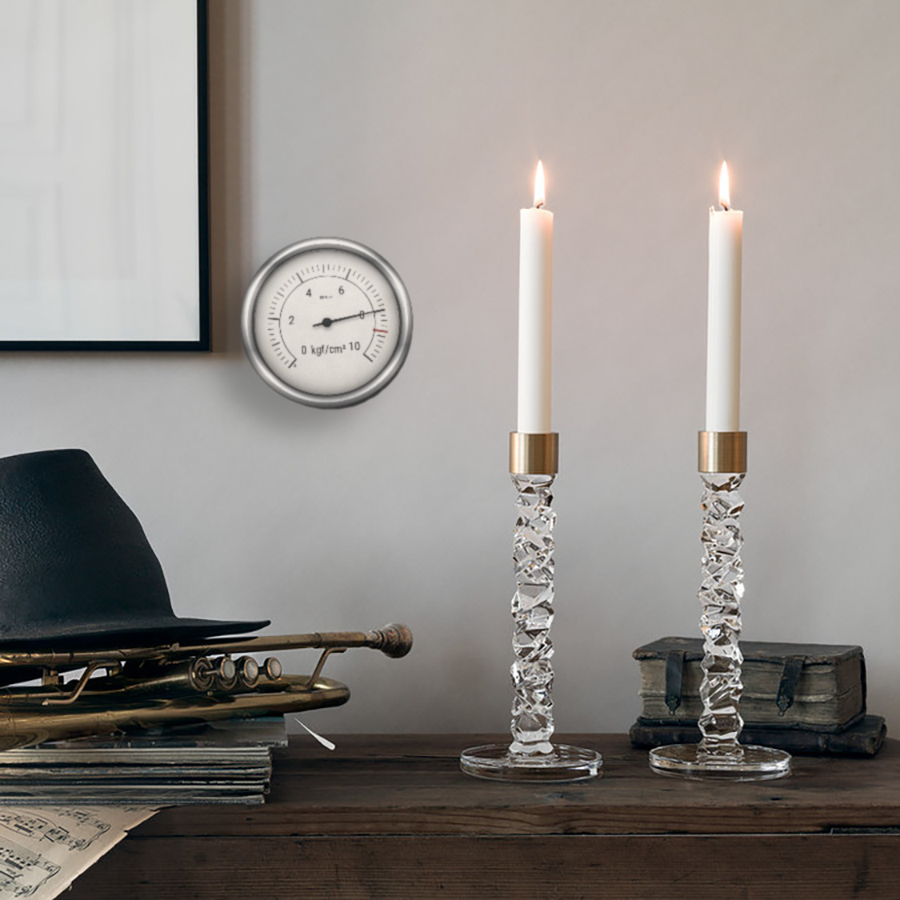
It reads {"value": 8, "unit": "kg/cm²"}
